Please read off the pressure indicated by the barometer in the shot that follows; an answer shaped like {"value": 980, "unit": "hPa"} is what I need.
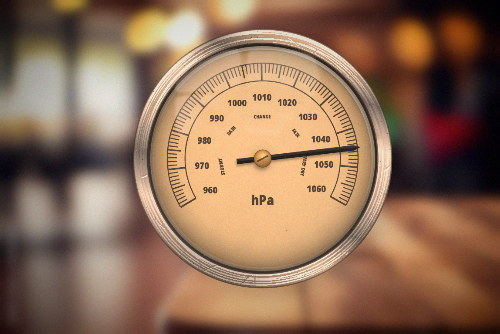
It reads {"value": 1045, "unit": "hPa"}
